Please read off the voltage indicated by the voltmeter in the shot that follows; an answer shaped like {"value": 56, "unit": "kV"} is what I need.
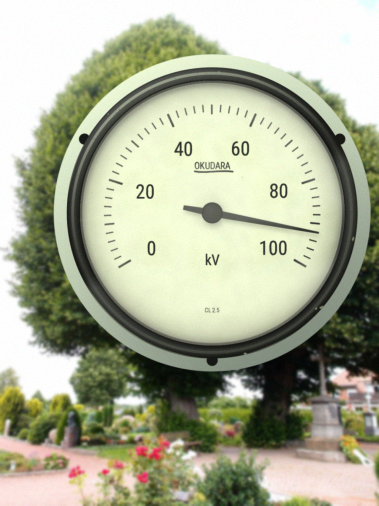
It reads {"value": 92, "unit": "kV"}
